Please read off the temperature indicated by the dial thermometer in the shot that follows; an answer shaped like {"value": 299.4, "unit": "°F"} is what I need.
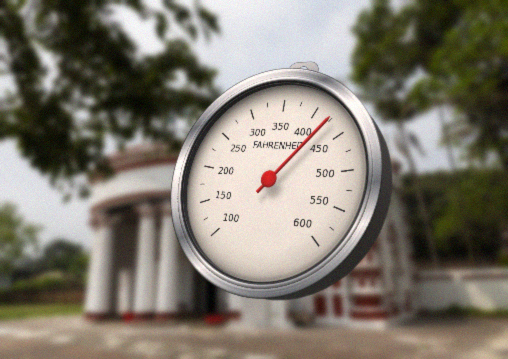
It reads {"value": 425, "unit": "°F"}
